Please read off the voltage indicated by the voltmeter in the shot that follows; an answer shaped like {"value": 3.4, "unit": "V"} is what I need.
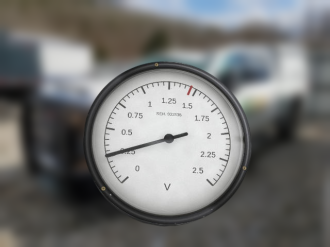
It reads {"value": 0.25, "unit": "V"}
